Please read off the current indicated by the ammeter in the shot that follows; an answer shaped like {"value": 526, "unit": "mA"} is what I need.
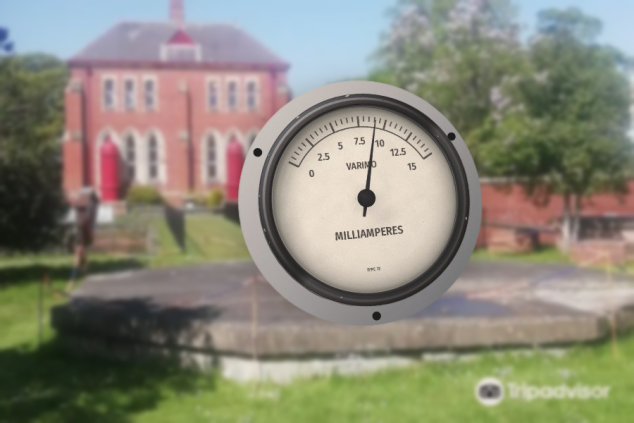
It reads {"value": 9, "unit": "mA"}
